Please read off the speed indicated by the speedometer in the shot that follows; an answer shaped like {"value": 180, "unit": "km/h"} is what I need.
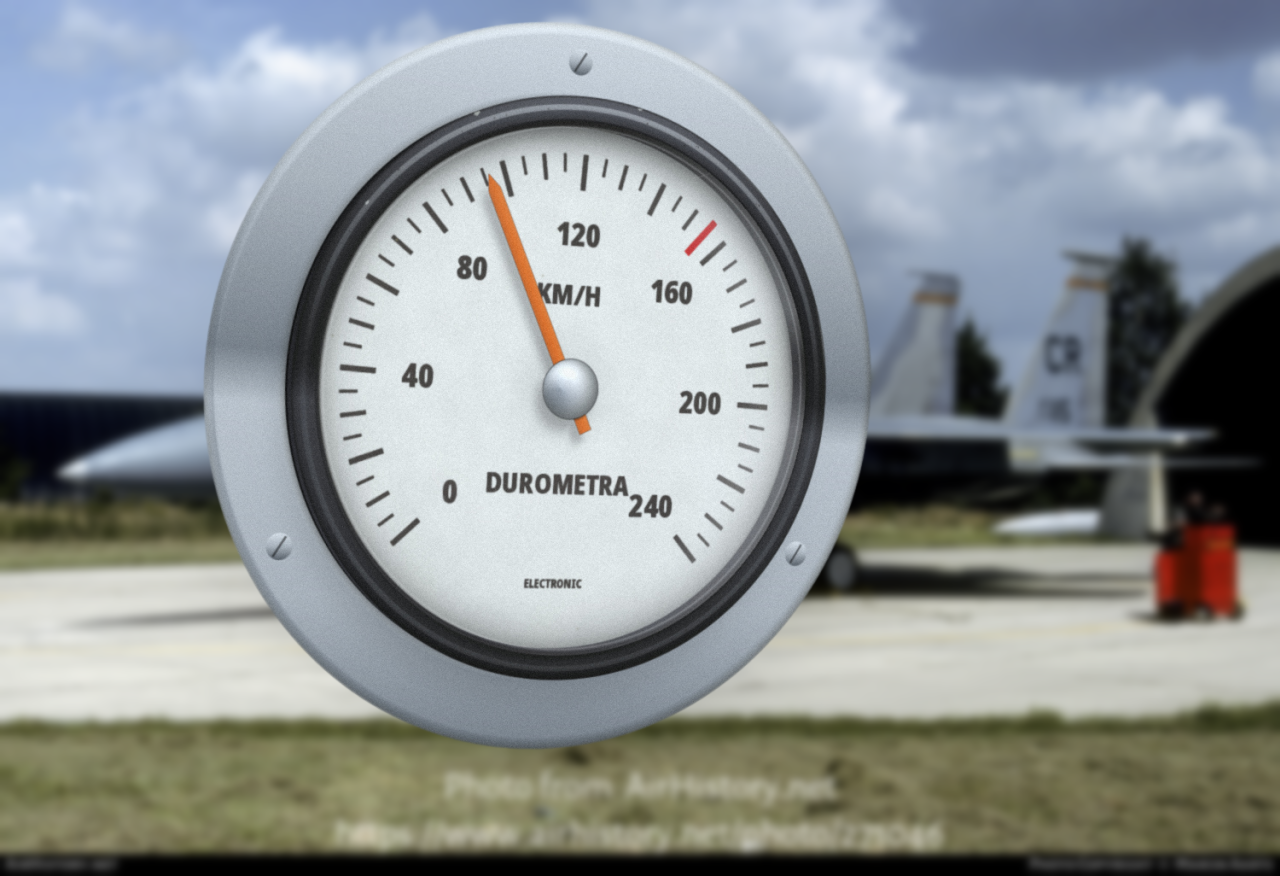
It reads {"value": 95, "unit": "km/h"}
